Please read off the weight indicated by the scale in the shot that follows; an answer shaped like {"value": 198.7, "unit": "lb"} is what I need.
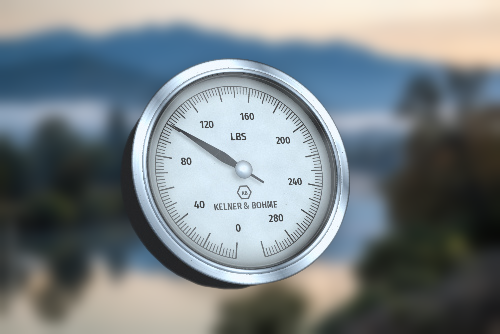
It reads {"value": 100, "unit": "lb"}
